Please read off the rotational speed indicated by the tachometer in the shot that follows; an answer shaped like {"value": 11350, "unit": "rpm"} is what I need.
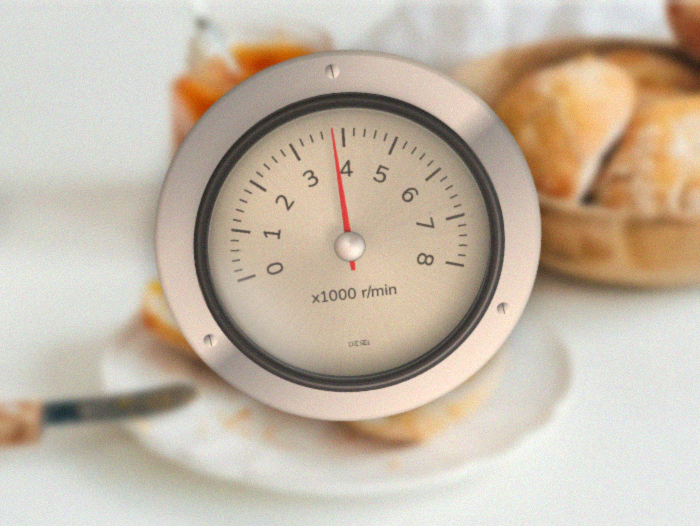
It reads {"value": 3800, "unit": "rpm"}
